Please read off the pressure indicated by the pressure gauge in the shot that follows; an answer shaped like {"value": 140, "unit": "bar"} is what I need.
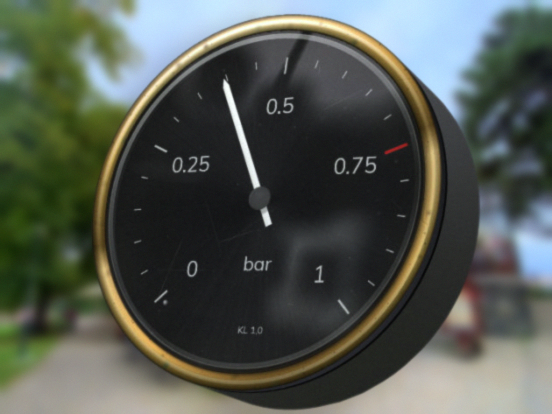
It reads {"value": 0.4, "unit": "bar"}
